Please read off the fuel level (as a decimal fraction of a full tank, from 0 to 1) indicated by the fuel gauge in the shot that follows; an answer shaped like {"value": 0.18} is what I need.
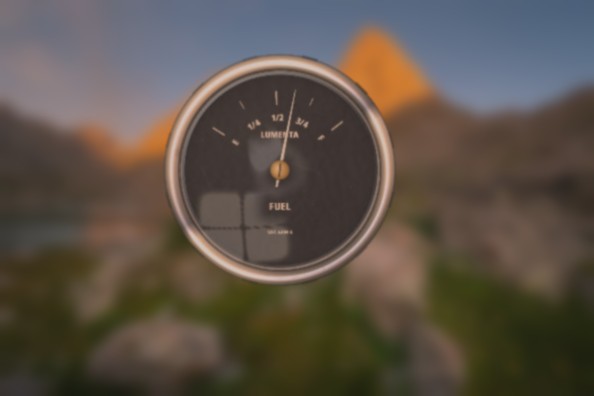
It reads {"value": 0.625}
